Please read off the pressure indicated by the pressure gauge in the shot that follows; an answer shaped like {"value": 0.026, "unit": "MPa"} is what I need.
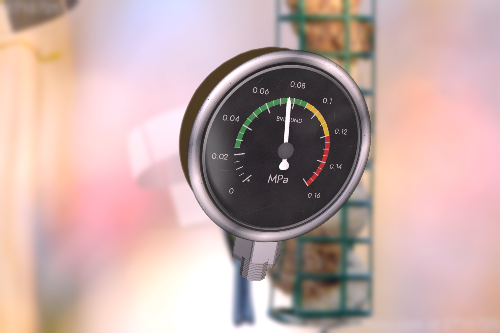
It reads {"value": 0.075, "unit": "MPa"}
